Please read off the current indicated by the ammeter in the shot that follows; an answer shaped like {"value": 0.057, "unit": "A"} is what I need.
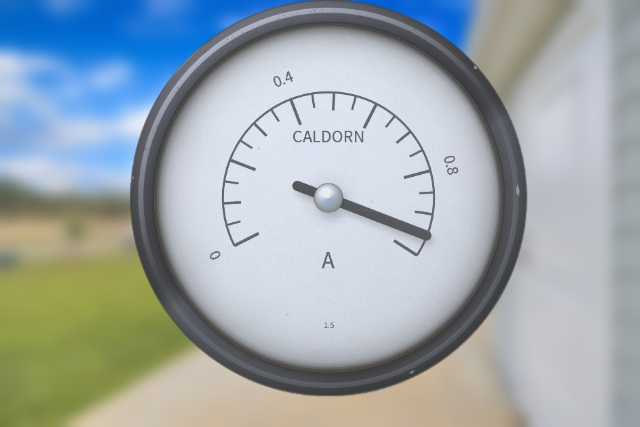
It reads {"value": 0.95, "unit": "A"}
